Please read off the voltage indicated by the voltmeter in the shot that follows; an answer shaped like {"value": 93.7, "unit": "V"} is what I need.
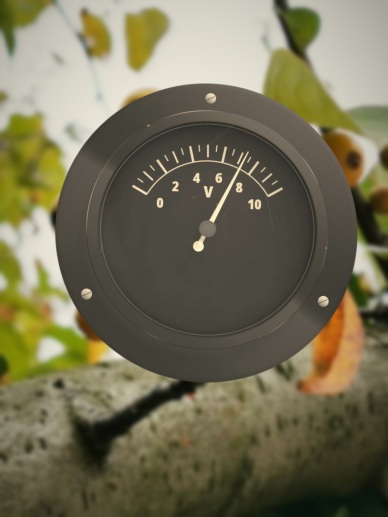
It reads {"value": 7.25, "unit": "V"}
